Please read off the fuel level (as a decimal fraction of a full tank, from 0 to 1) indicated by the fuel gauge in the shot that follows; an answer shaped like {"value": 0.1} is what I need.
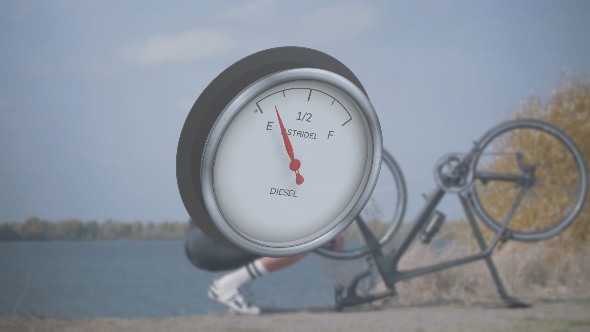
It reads {"value": 0.125}
